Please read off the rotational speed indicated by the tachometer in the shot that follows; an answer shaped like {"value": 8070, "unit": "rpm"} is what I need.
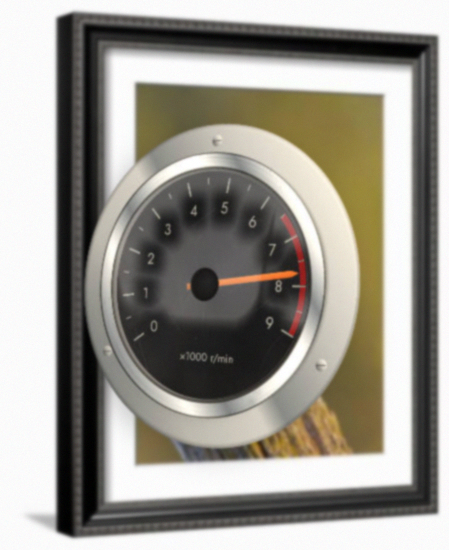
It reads {"value": 7750, "unit": "rpm"}
